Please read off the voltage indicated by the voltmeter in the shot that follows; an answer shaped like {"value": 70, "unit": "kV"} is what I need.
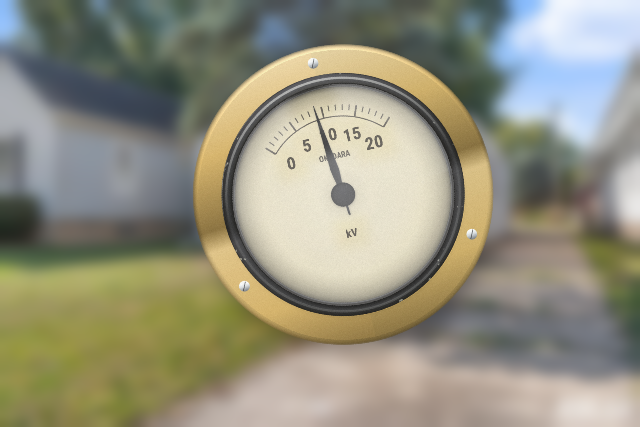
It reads {"value": 9, "unit": "kV"}
